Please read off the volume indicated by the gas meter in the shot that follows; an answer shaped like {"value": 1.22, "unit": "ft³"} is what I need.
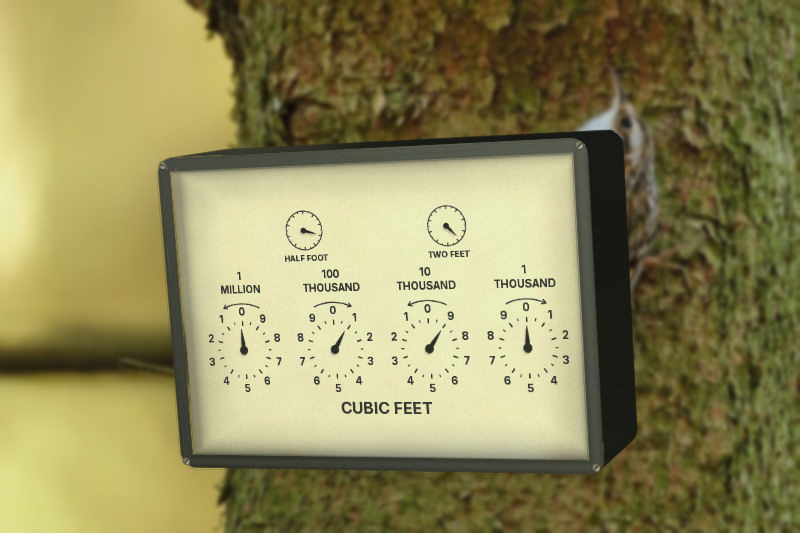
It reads {"value": 9000, "unit": "ft³"}
